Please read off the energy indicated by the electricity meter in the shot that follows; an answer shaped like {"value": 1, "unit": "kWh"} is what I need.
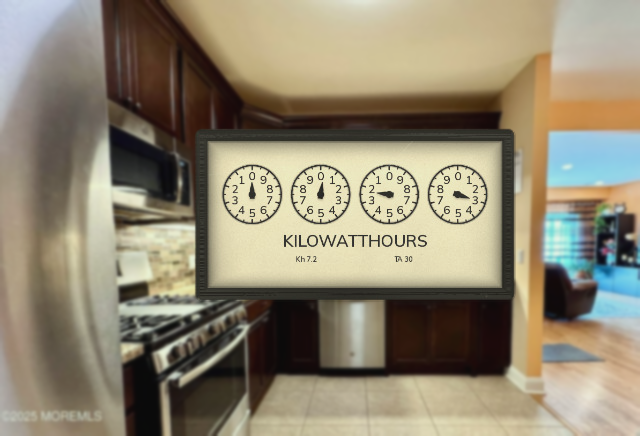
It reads {"value": 23, "unit": "kWh"}
